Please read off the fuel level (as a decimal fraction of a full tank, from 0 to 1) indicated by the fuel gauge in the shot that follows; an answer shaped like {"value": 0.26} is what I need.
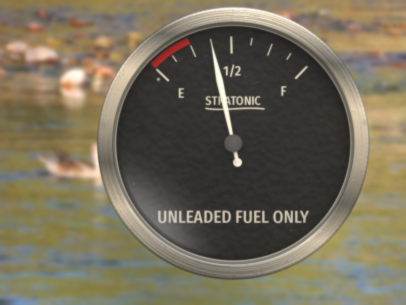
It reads {"value": 0.375}
